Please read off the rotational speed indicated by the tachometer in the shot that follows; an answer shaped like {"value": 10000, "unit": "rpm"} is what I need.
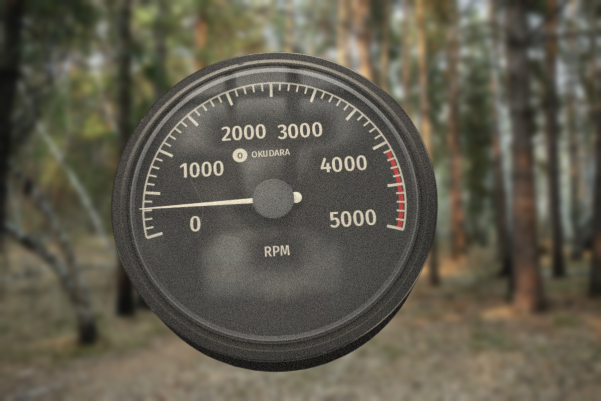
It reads {"value": 300, "unit": "rpm"}
